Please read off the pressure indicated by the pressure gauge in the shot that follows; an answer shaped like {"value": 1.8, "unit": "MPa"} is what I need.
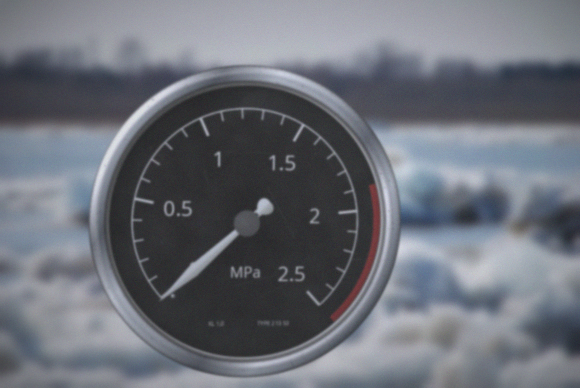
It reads {"value": 0, "unit": "MPa"}
